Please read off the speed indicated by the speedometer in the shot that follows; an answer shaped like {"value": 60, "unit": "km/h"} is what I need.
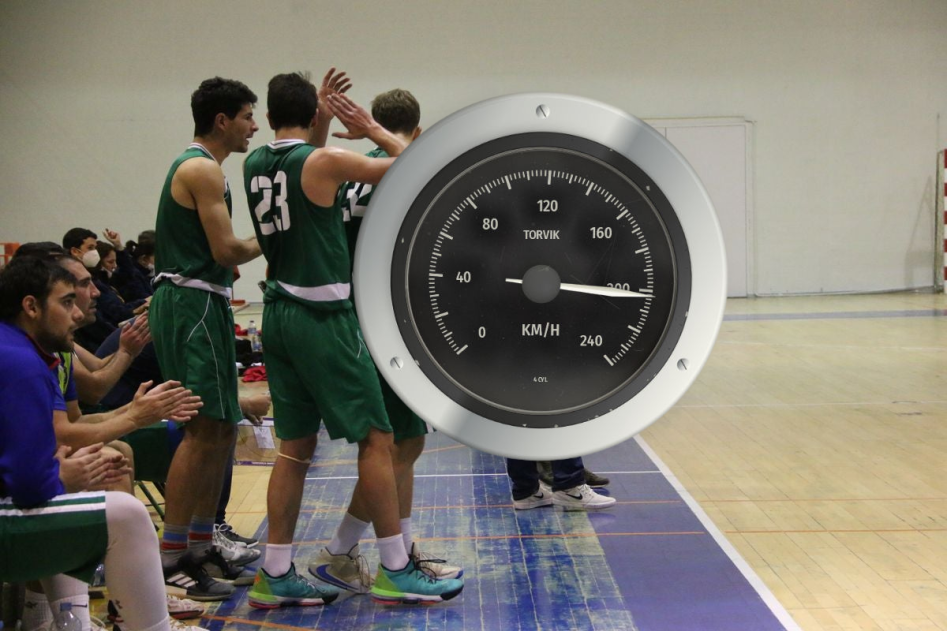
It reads {"value": 202, "unit": "km/h"}
